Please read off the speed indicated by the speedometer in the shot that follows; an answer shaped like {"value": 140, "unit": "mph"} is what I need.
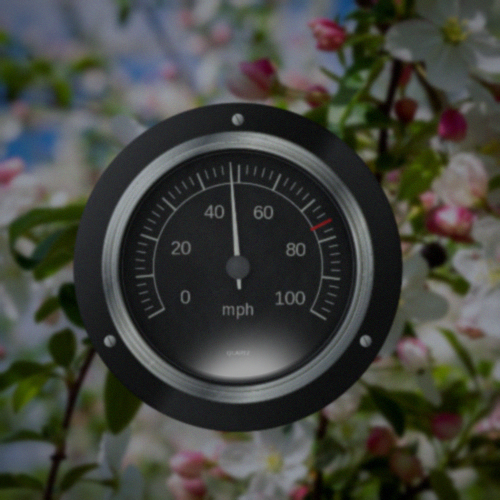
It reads {"value": 48, "unit": "mph"}
